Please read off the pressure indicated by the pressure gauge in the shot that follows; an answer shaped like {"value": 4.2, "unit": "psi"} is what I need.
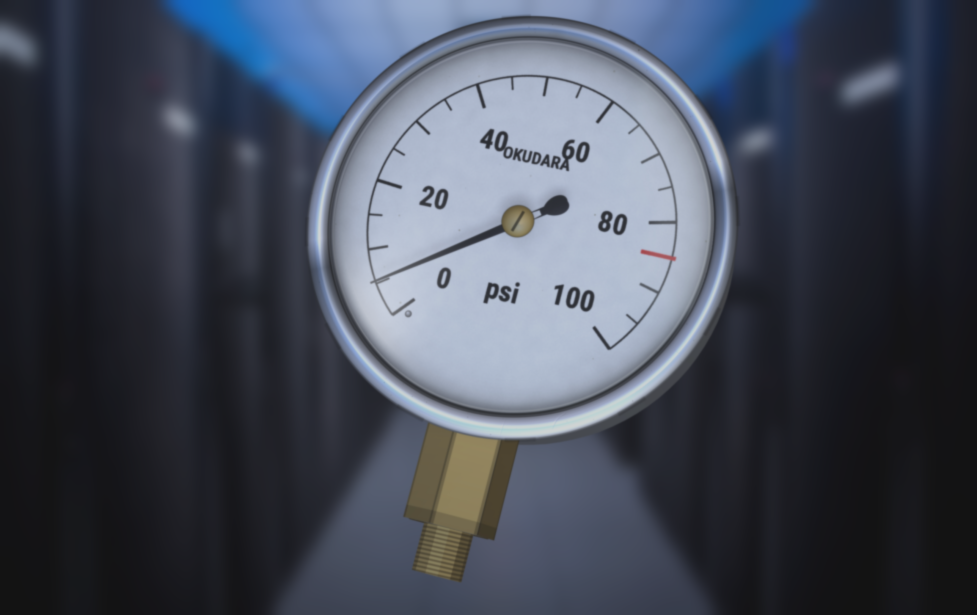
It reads {"value": 5, "unit": "psi"}
